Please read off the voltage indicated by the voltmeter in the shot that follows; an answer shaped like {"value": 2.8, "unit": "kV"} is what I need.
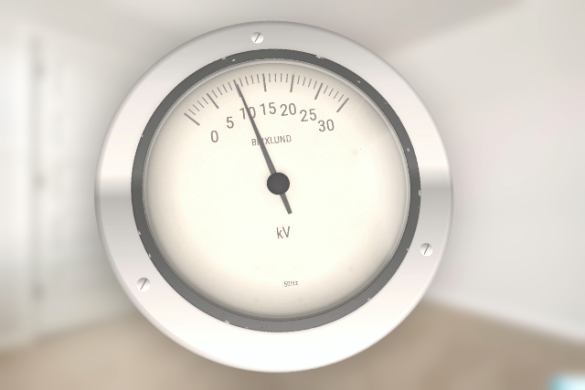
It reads {"value": 10, "unit": "kV"}
